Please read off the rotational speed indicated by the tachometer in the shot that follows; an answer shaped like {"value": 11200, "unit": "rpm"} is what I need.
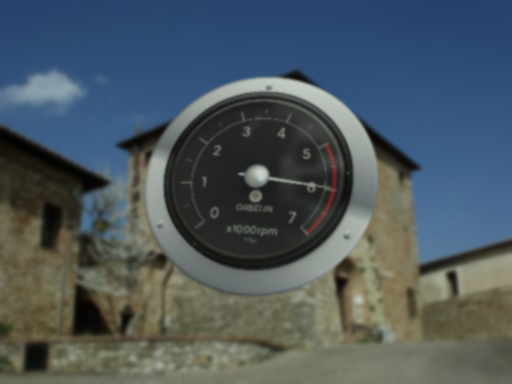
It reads {"value": 6000, "unit": "rpm"}
